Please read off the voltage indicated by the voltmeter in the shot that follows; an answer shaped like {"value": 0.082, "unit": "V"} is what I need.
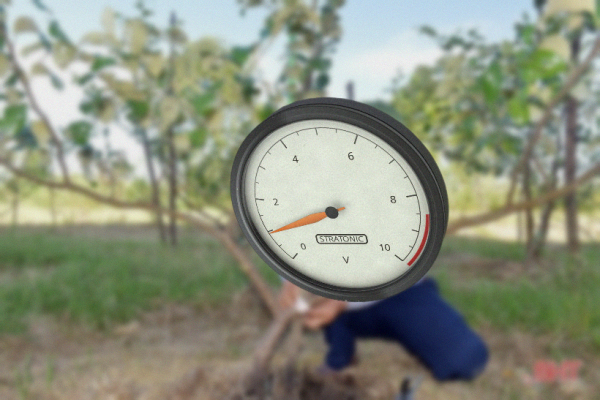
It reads {"value": 1, "unit": "V"}
